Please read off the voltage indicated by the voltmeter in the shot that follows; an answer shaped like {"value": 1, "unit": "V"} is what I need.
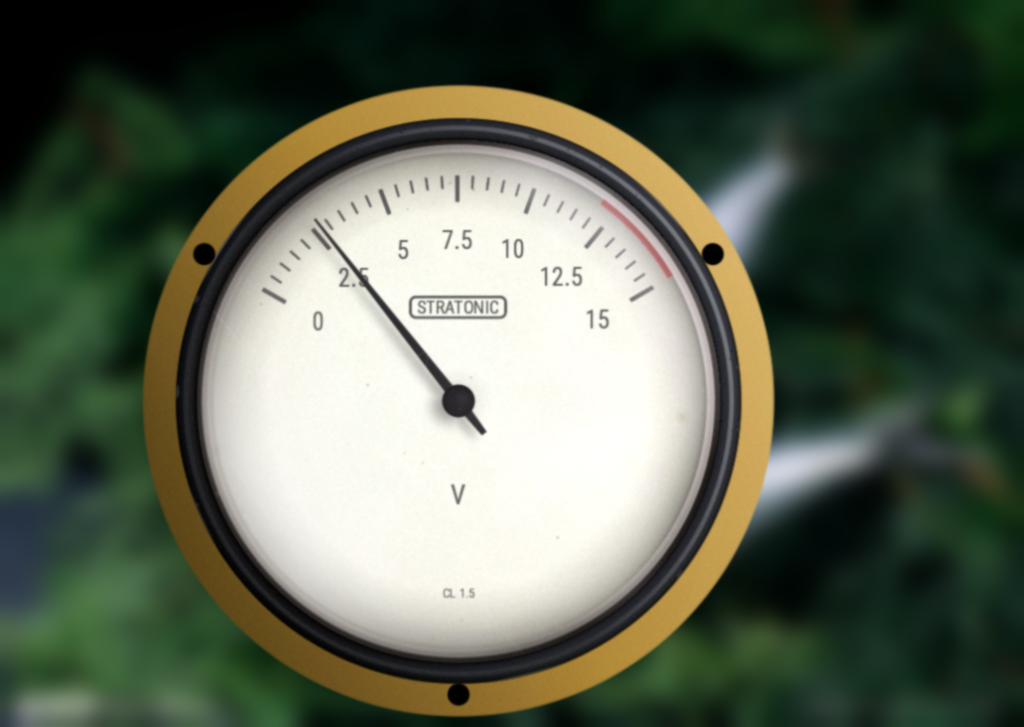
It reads {"value": 2.75, "unit": "V"}
